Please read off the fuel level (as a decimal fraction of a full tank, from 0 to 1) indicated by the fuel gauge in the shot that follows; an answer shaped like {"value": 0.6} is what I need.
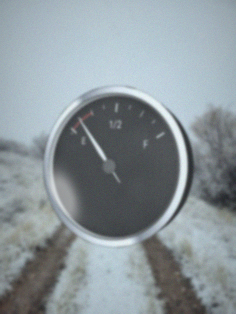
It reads {"value": 0.125}
